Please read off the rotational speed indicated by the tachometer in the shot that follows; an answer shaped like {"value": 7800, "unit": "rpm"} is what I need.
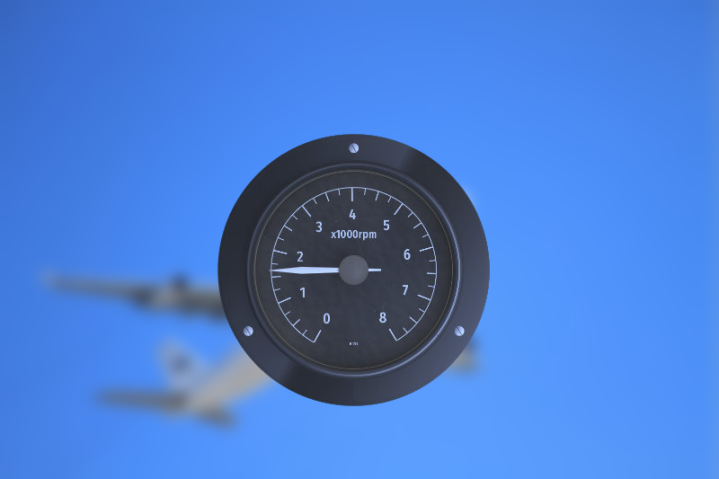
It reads {"value": 1625, "unit": "rpm"}
